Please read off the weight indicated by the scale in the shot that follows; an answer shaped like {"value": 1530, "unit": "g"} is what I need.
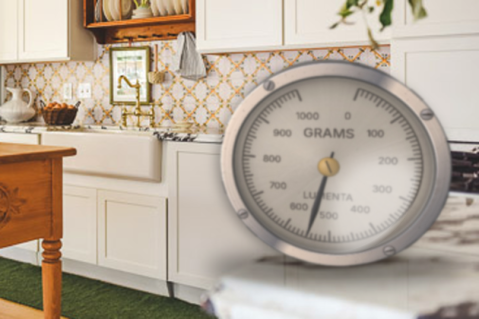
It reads {"value": 550, "unit": "g"}
